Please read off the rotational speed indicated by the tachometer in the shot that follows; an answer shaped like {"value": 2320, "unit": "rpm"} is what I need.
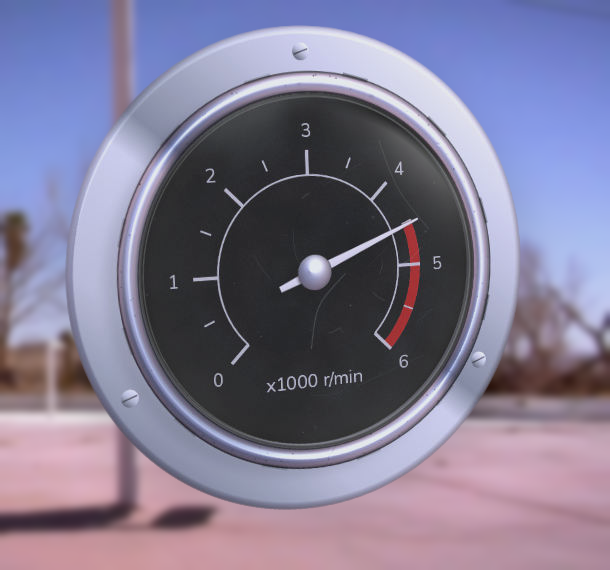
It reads {"value": 4500, "unit": "rpm"}
